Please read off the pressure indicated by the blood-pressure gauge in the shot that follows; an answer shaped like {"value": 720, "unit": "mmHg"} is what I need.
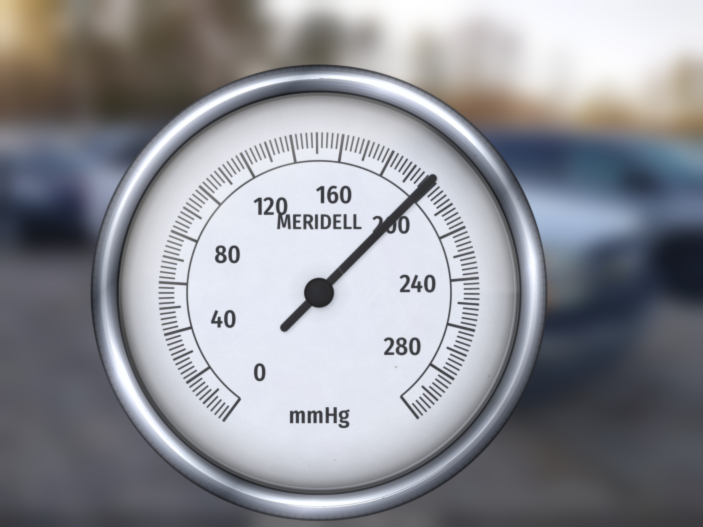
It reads {"value": 198, "unit": "mmHg"}
